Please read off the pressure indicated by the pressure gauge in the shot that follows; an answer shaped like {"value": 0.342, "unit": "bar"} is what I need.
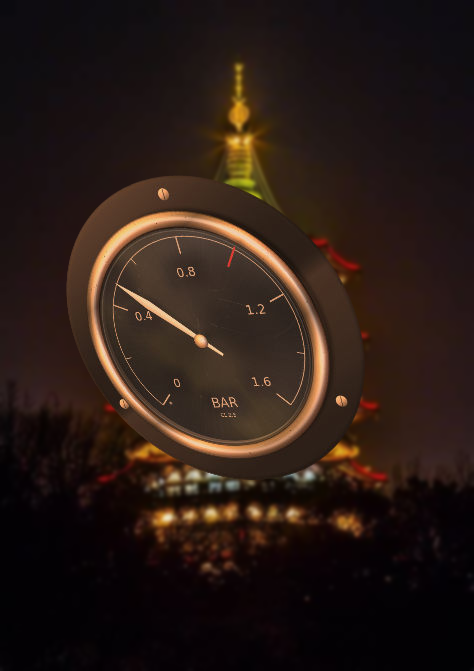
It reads {"value": 0.5, "unit": "bar"}
